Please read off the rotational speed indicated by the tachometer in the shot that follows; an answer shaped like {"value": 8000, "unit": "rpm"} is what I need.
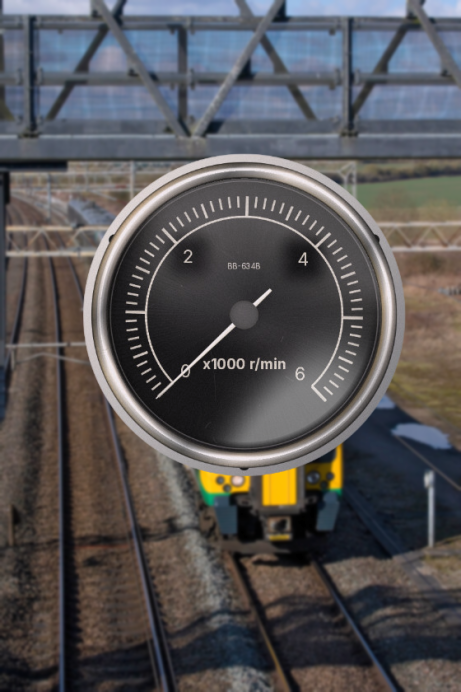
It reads {"value": 0, "unit": "rpm"}
